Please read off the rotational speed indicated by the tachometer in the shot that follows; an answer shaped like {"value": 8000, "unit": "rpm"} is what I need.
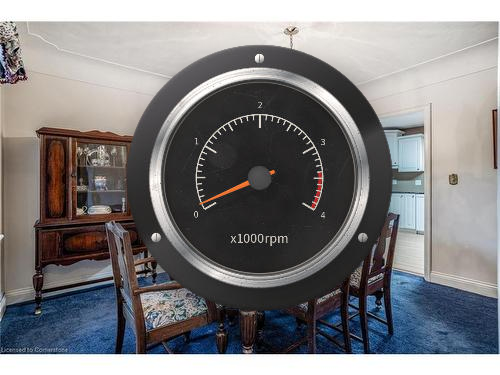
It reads {"value": 100, "unit": "rpm"}
